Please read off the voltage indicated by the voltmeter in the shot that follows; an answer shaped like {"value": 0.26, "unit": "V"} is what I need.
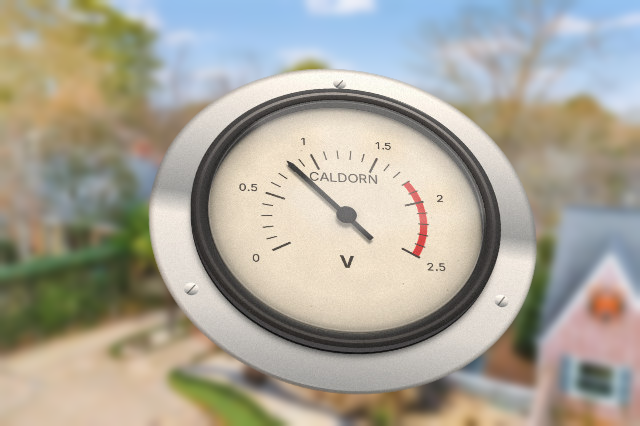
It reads {"value": 0.8, "unit": "V"}
